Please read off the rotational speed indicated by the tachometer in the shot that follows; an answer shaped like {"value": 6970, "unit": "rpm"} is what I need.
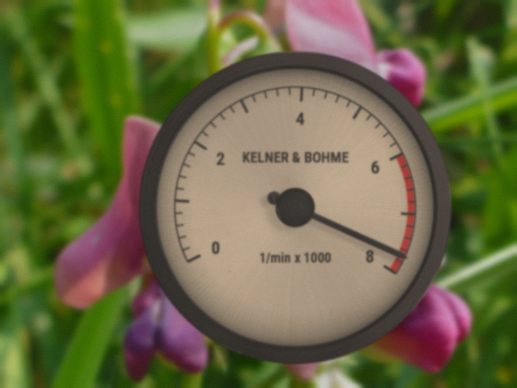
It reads {"value": 7700, "unit": "rpm"}
